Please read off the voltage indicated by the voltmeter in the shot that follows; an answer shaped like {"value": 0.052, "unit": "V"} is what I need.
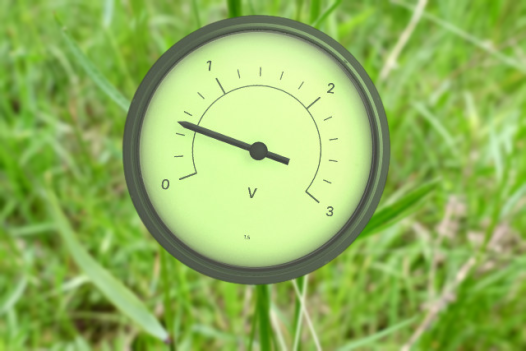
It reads {"value": 0.5, "unit": "V"}
